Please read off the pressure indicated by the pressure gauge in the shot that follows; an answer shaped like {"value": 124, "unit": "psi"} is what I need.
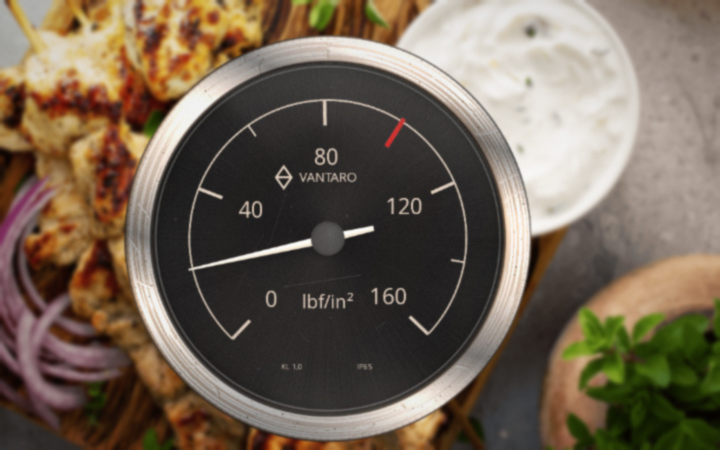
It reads {"value": 20, "unit": "psi"}
